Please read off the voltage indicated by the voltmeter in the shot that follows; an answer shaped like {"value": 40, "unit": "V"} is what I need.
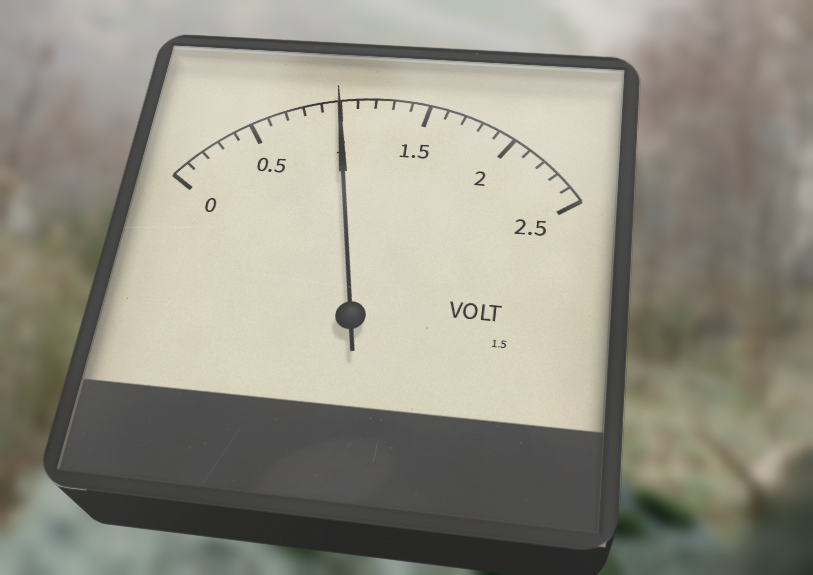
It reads {"value": 1, "unit": "V"}
